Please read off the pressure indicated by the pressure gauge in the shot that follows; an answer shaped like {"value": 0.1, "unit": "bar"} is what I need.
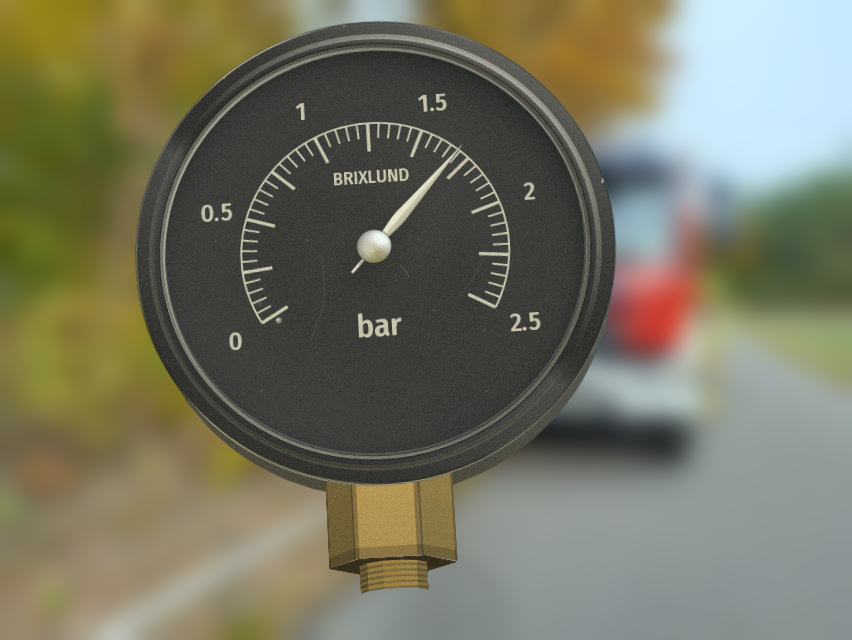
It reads {"value": 1.7, "unit": "bar"}
